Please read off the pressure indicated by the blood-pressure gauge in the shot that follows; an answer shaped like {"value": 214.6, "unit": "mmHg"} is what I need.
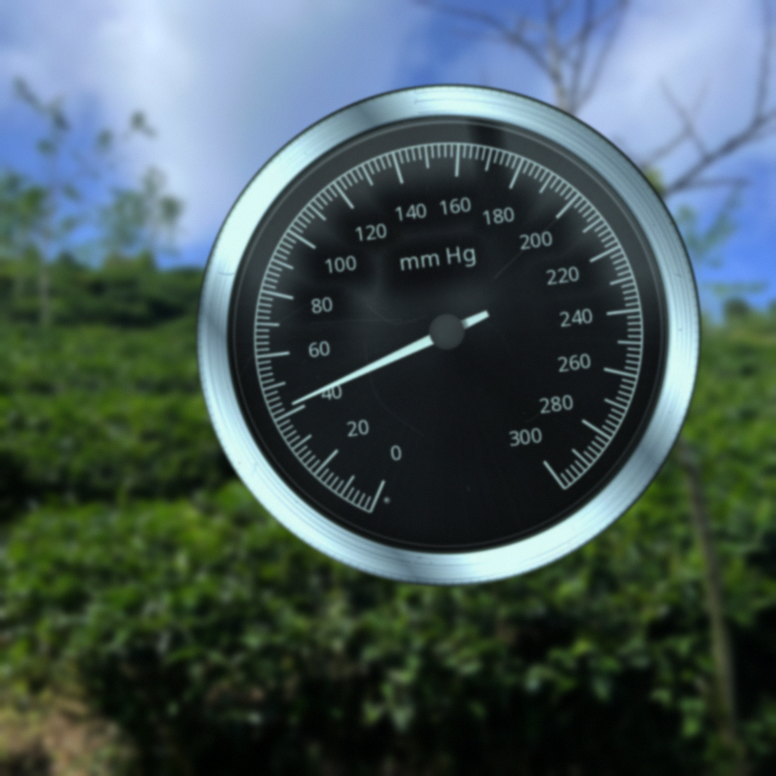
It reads {"value": 42, "unit": "mmHg"}
